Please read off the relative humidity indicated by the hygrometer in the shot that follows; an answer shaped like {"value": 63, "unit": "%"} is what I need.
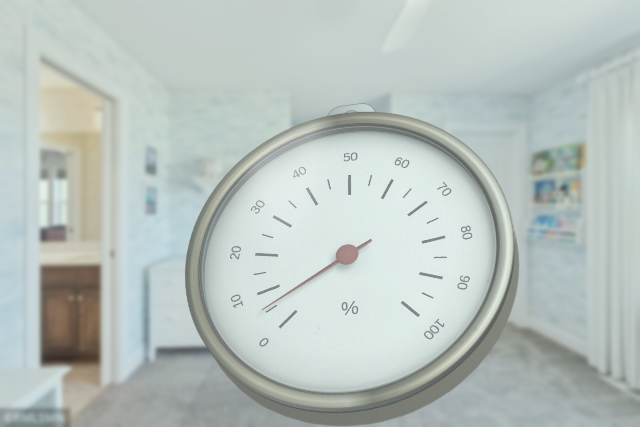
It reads {"value": 5, "unit": "%"}
